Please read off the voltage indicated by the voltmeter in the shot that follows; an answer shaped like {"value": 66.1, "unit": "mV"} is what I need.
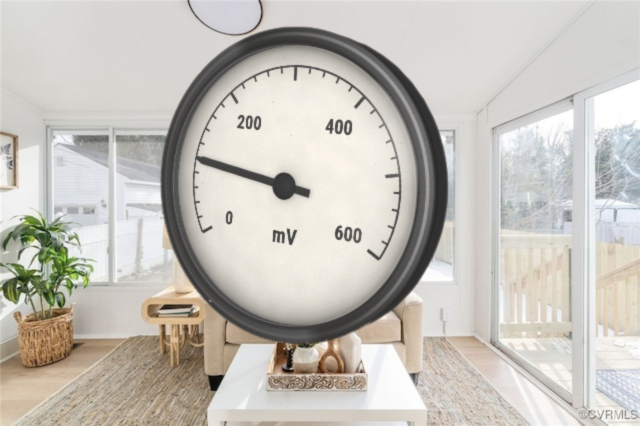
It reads {"value": 100, "unit": "mV"}
